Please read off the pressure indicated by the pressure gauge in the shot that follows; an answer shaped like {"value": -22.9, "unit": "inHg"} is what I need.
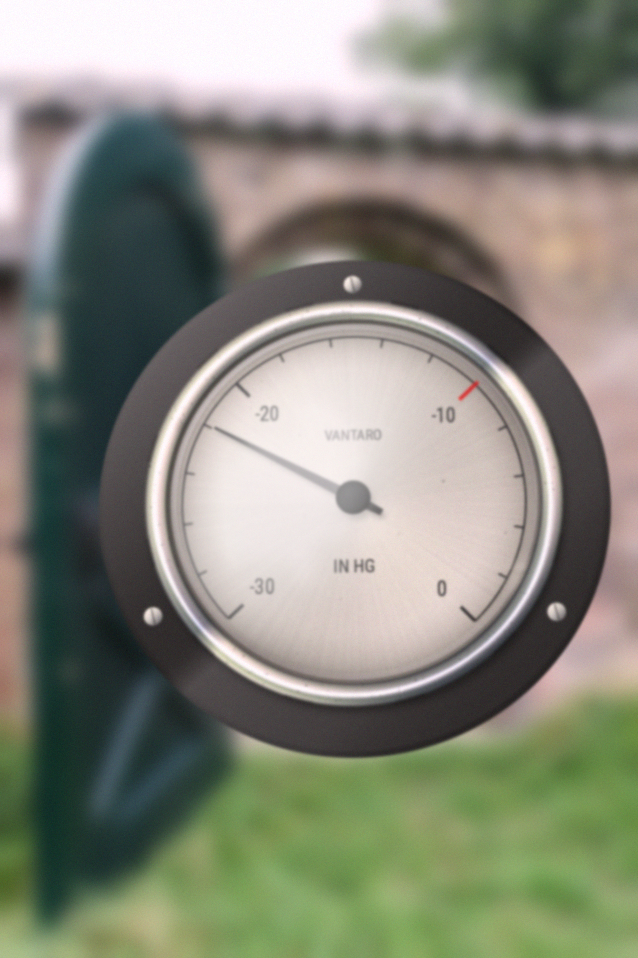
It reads {"value": -22, "unit": "inHg"}
